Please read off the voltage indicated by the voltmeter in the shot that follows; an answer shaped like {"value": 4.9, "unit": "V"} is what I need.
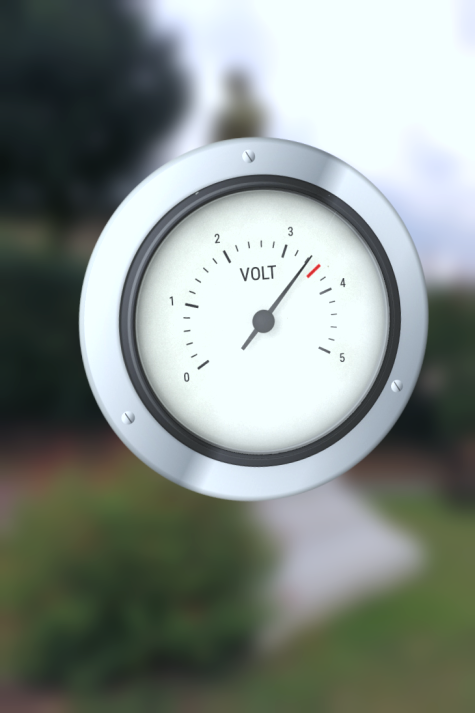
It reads {"value": 3.4, "unit": "V"}
